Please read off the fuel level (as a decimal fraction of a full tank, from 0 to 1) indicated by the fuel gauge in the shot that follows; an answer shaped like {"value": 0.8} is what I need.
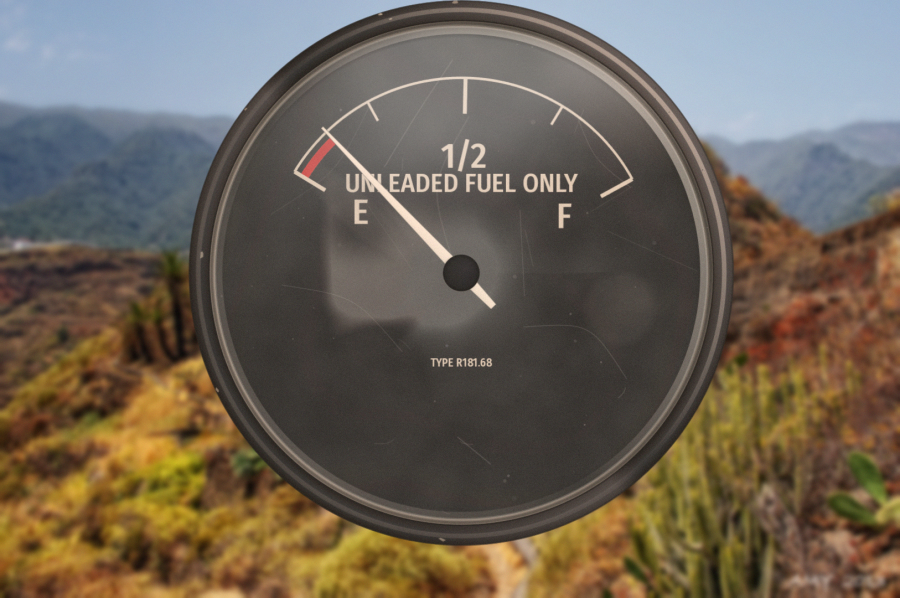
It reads {"value": 0.125}
